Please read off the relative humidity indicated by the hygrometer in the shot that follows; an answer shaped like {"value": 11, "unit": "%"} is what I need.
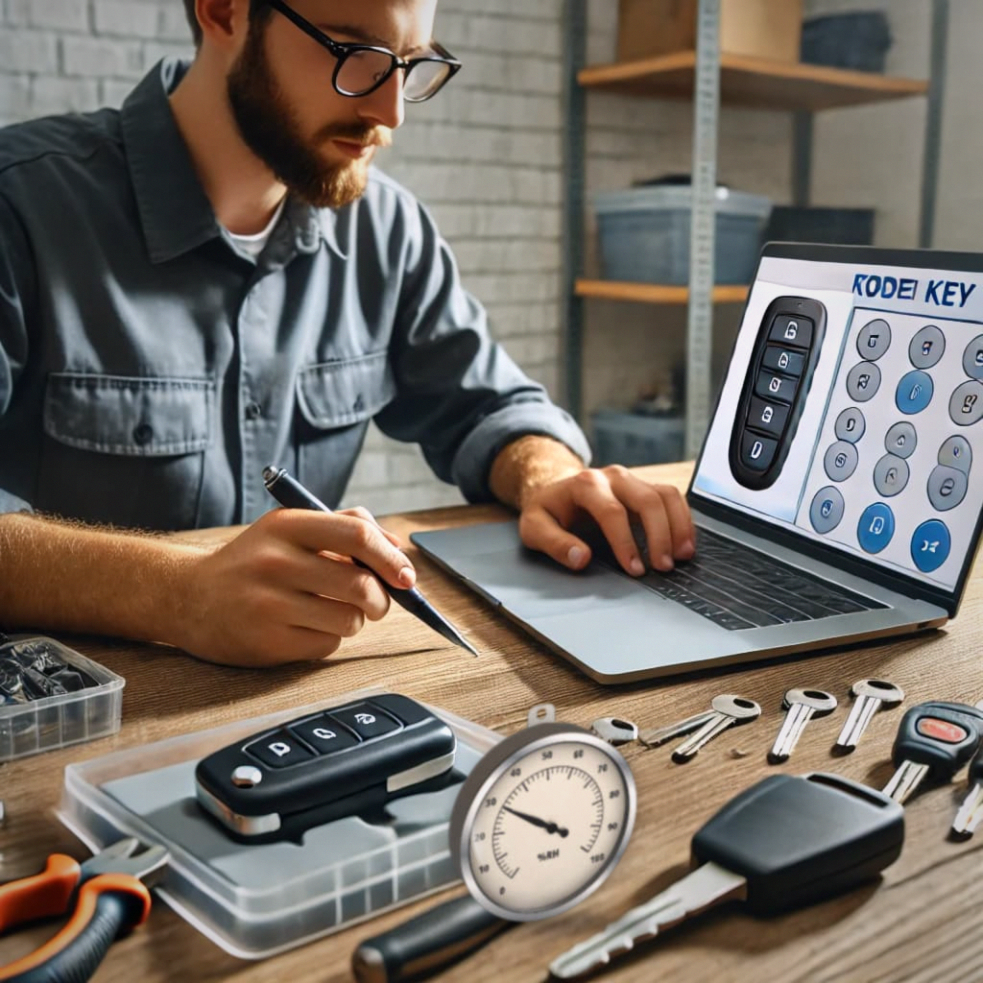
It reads {"value": 30, "unit": "%"}
